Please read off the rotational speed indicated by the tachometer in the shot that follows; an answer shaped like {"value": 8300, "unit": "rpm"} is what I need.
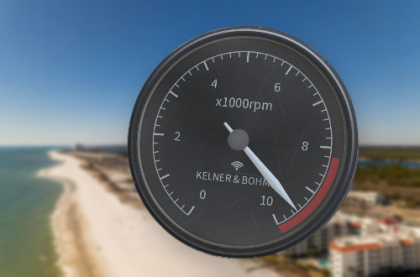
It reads {"value": 9500, "unit": "rpm"}
